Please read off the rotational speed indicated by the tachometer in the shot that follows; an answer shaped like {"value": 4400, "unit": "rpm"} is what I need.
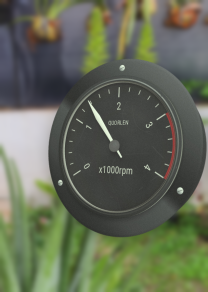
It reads {"value": 1400, "unit": "rpm"}
